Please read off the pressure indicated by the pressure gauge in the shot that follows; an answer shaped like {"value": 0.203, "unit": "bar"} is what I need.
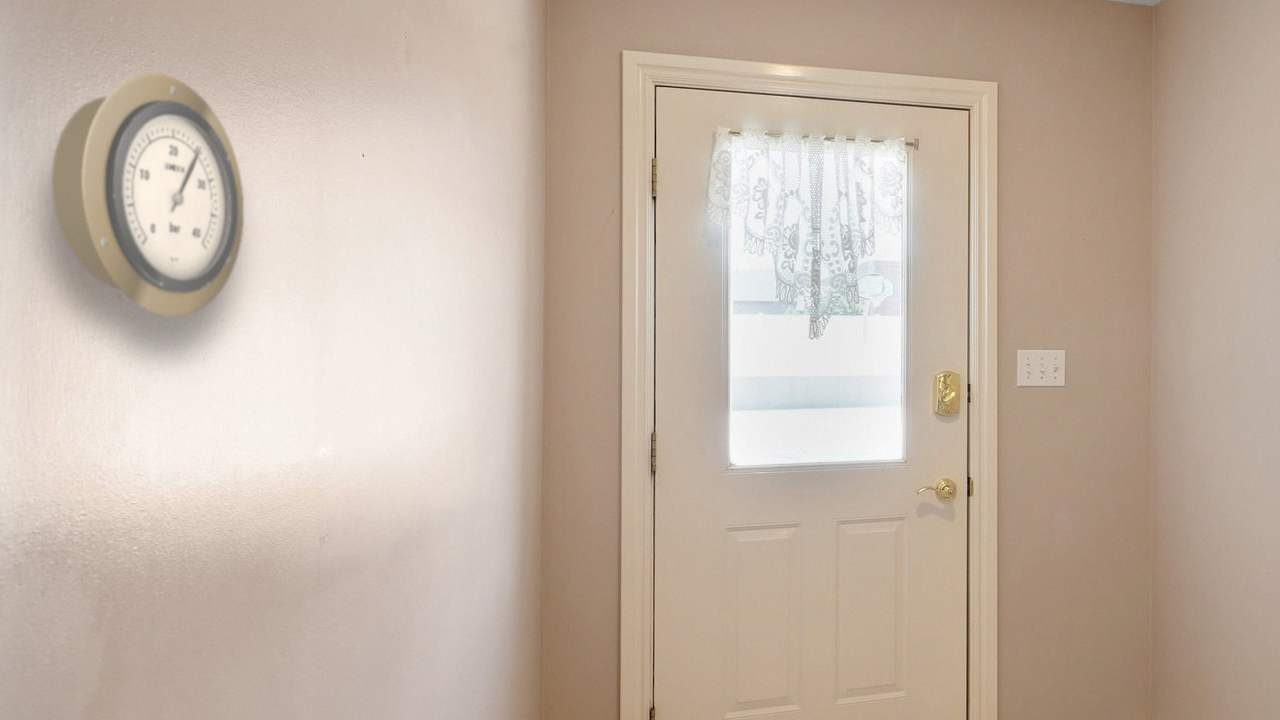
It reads {"value": 25, "unit": "bar"}
